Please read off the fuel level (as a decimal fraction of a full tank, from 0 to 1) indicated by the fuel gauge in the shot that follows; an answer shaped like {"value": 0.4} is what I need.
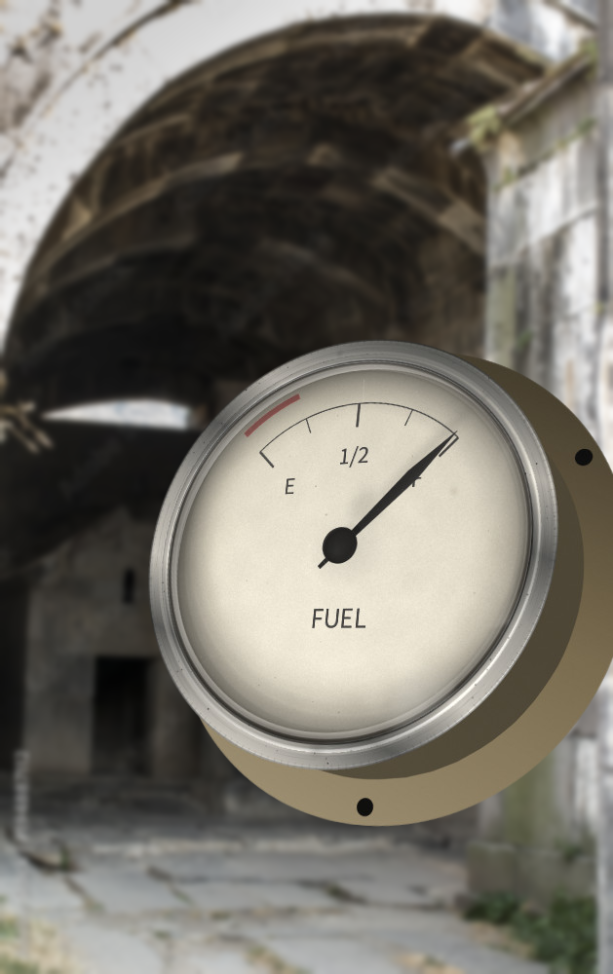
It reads {"value": 1}
